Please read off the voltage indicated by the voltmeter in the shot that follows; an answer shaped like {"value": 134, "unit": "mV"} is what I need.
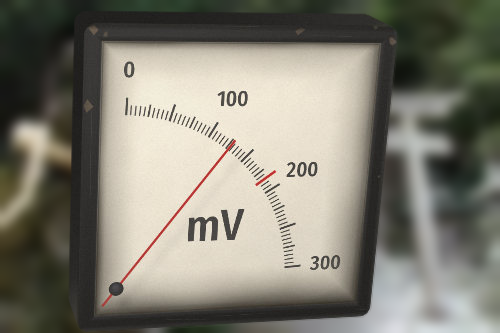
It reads {"value": 125, "unit": "mV"}
